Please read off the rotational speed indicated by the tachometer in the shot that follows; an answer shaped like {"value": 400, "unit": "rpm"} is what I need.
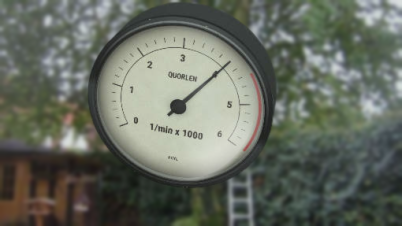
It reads {"value": 4000, "unit": "rpm"}
